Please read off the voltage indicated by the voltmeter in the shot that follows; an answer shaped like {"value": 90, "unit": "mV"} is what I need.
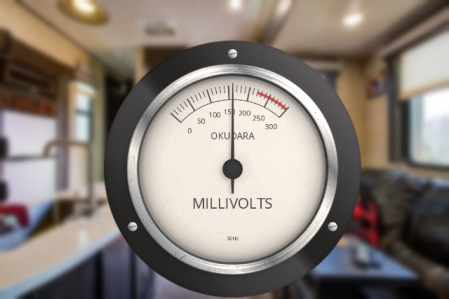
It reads {"value": 160, "unit": "mV"}
